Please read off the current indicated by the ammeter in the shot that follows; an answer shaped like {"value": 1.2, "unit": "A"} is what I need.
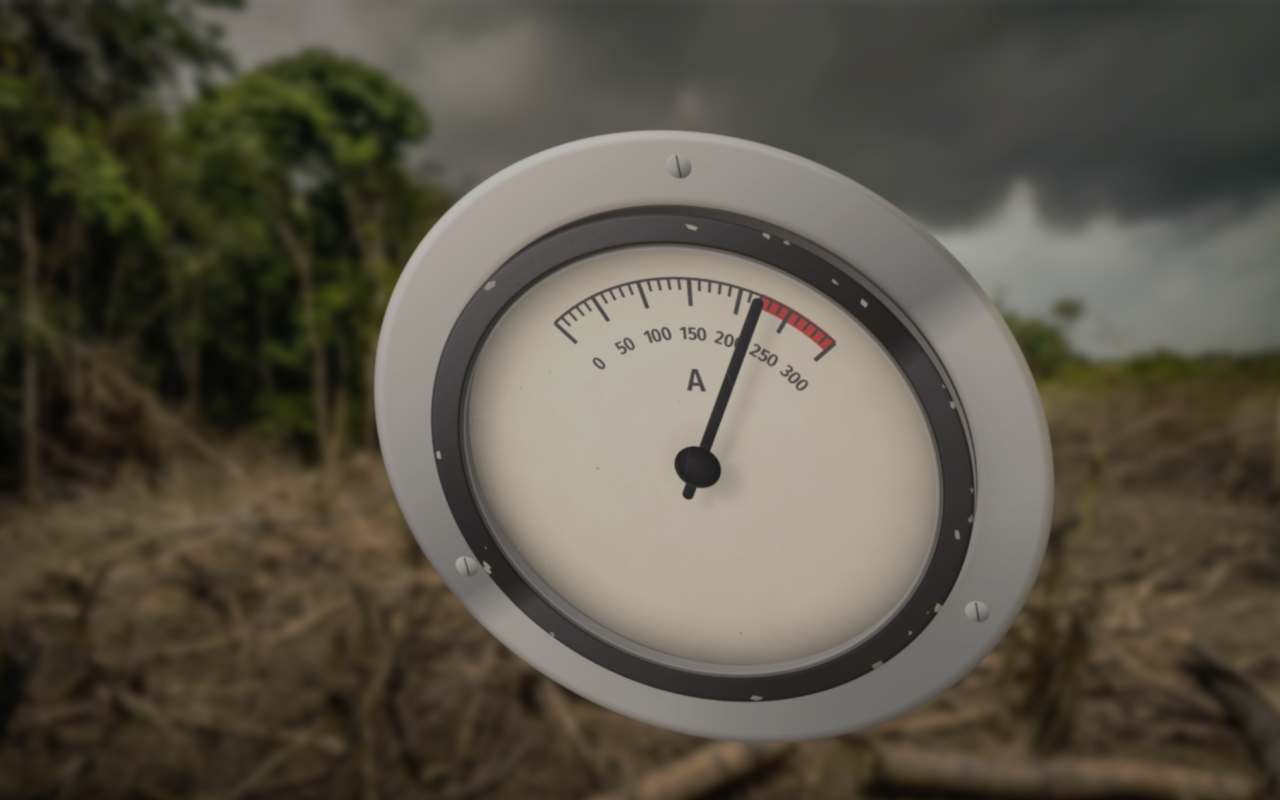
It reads {"value": 220, "unit": "A"}
